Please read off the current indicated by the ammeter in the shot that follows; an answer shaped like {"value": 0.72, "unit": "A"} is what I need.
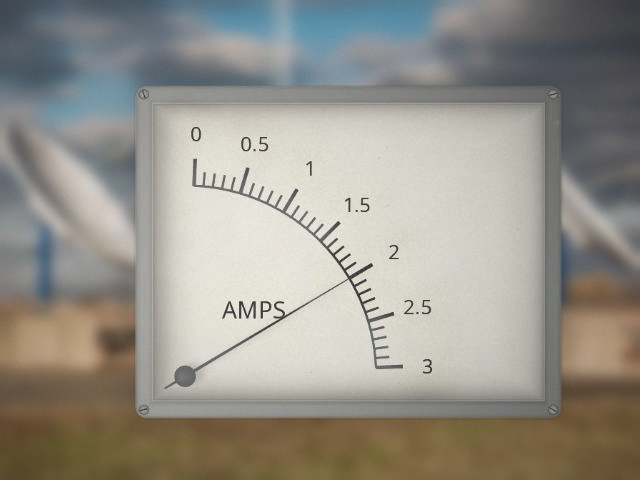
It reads {"value": 2, "unit": "A"}
